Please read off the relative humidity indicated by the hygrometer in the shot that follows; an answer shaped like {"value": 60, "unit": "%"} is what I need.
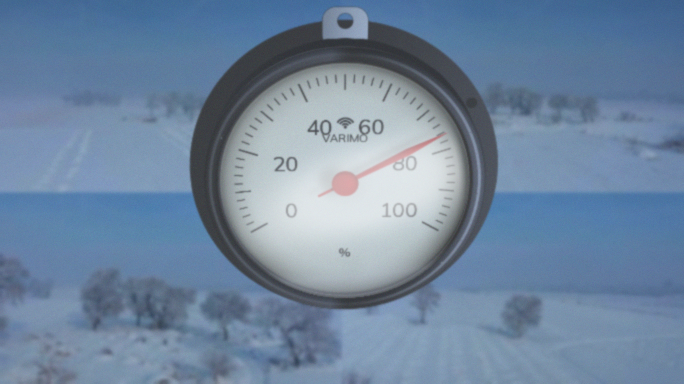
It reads {"value": 76, "unit": "%"}
